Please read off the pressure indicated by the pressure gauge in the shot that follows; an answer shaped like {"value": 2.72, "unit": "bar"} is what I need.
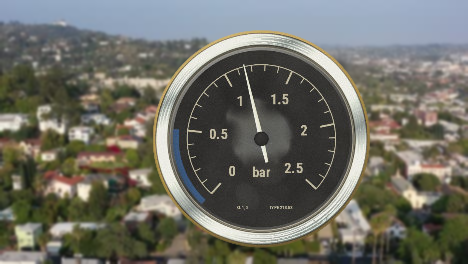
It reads {"value": 1.15, "unit": "bar"}
